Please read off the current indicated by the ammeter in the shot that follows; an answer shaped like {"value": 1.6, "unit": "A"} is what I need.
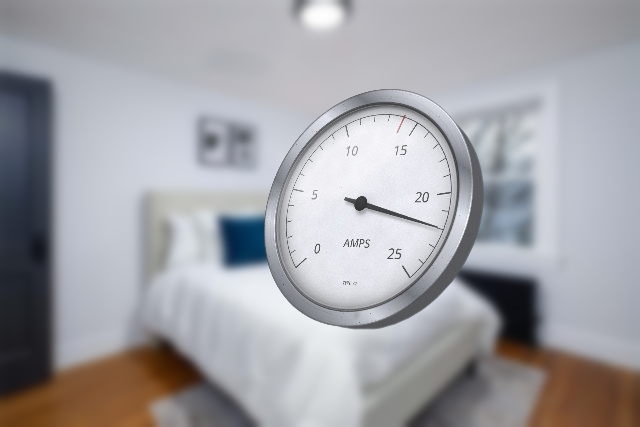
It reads {"value": 22, "unit": "A"}
